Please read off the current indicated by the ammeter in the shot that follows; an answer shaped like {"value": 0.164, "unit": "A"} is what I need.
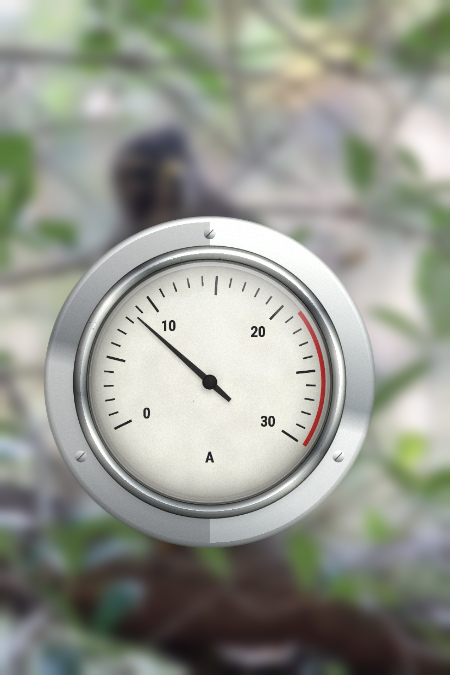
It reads {"value": 8.5, "unit": "A"}
